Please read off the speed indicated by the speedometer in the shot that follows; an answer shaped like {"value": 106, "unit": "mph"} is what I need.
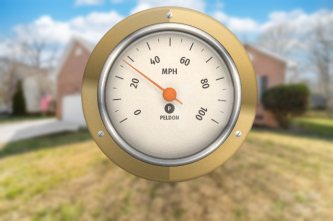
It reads {"value": 27.5, "unit": "mph"}
